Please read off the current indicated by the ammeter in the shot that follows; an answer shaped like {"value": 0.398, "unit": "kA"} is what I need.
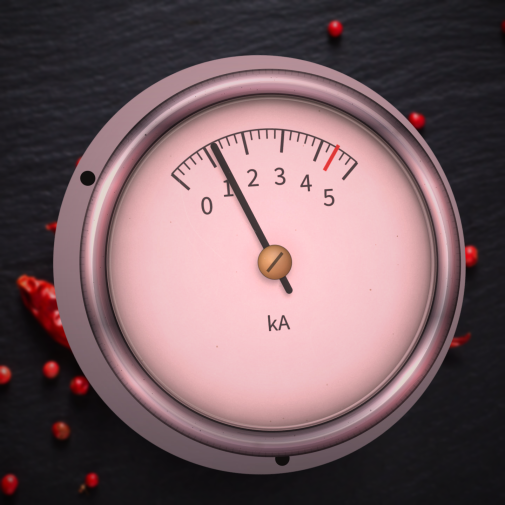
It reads {"value": 1.2, "unit": "kA"}
